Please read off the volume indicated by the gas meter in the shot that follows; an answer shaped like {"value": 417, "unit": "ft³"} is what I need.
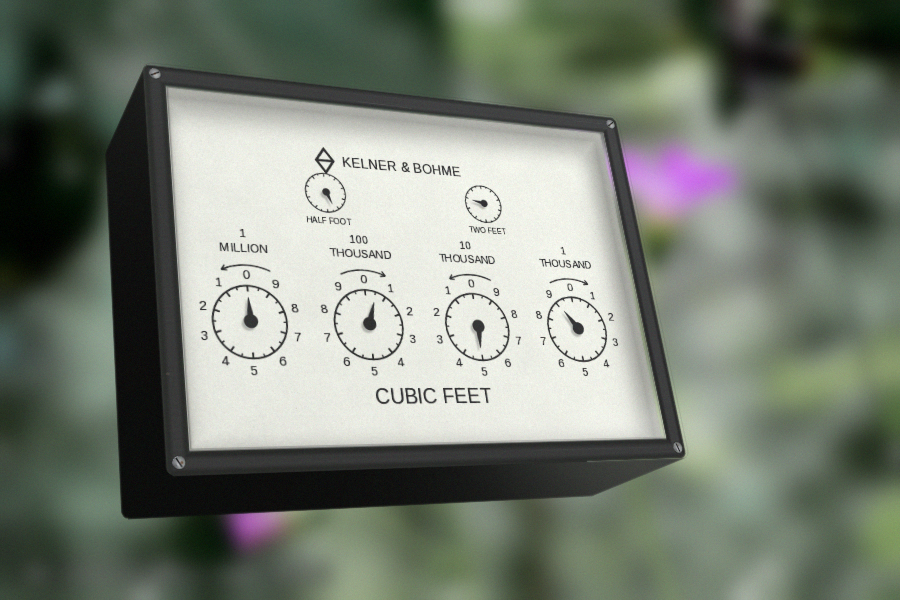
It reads {"value": 4900, "unit": "ft³"}
